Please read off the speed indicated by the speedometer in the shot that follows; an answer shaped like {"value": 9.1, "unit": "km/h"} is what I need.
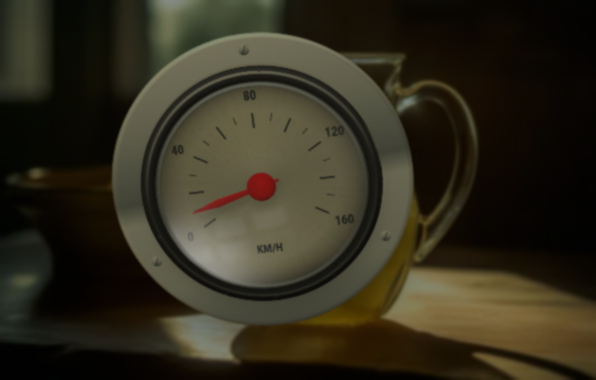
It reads {"value": 10, "unit": "km/h"}
